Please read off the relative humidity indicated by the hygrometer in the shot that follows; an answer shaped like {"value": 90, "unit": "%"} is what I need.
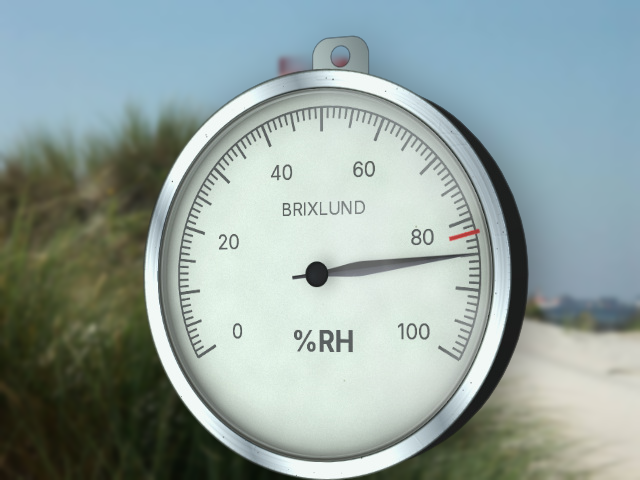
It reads {"value": 85, "unit": "%"}
